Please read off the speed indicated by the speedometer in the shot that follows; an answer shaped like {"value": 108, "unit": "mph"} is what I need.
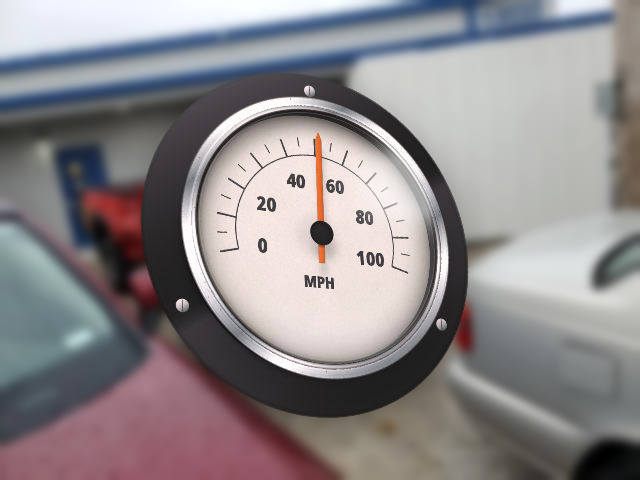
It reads {"value": 50, "unit": "mph"}
